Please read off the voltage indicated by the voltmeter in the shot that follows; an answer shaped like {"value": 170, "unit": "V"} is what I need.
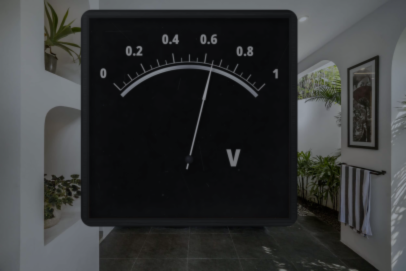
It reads {"value": 0.65, "unit": "V"}
